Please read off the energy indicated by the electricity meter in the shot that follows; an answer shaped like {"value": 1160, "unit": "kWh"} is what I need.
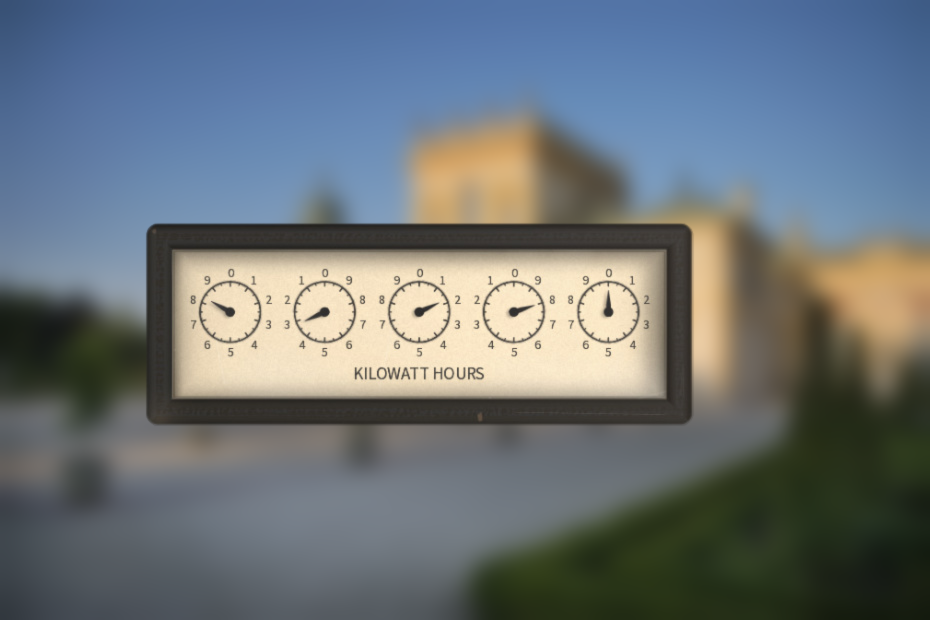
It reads {"value": 83180, "unit": "kWh"}
